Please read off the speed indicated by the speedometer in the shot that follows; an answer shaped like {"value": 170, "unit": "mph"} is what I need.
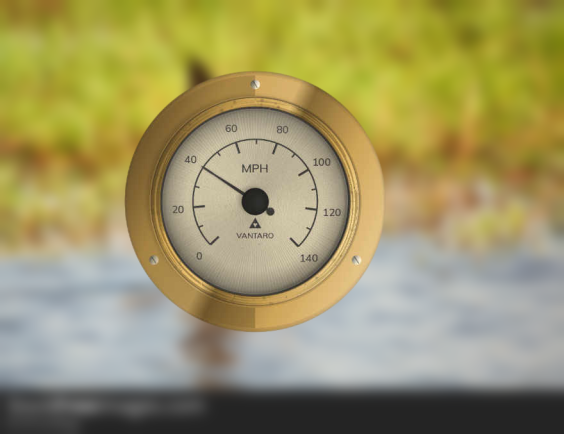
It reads {"value": 40, "unit": "mph"}
